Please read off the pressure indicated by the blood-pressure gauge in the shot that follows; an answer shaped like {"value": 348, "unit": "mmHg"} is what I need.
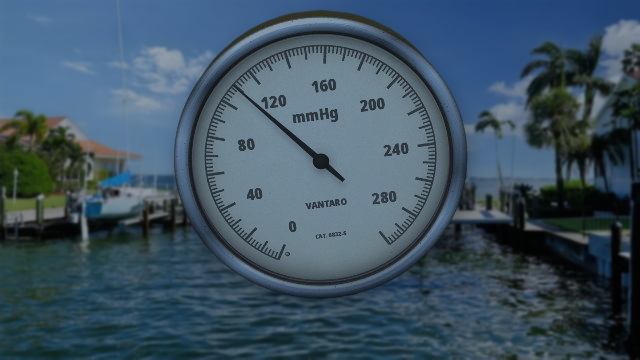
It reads {"value": 110, "unit": "mmHg"}
